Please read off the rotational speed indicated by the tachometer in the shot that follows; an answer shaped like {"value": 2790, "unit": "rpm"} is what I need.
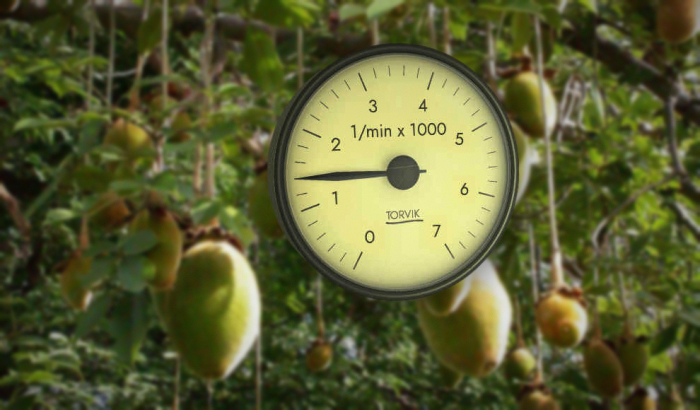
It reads {"value": 1400, "unit": "rpm"}
